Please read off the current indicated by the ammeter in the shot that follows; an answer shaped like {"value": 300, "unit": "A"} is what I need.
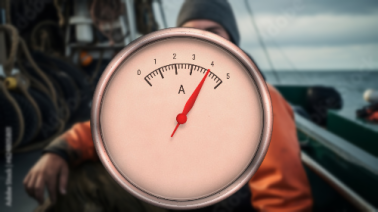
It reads {"value": 4, "unit": "A"}
